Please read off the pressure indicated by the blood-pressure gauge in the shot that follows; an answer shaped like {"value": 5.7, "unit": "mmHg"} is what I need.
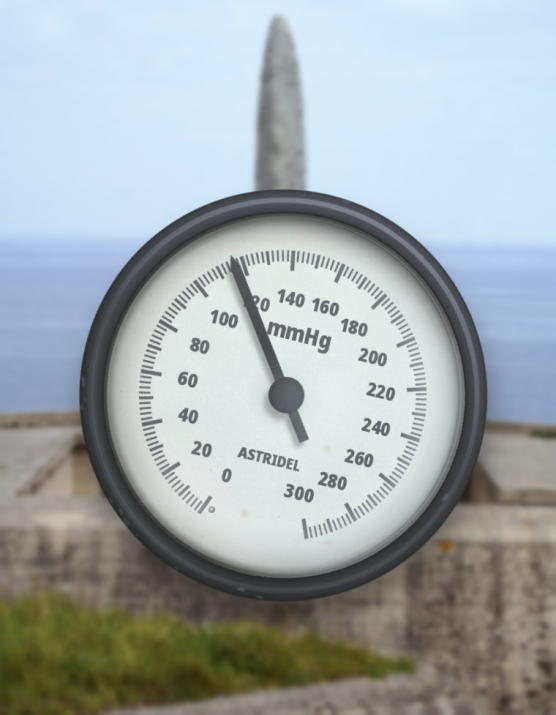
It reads {"value": 116, "unit": "mmHg"}
